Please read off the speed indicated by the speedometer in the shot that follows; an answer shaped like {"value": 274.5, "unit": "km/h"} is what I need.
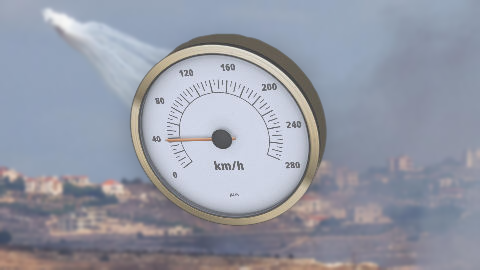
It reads {"value": 40, "unit": "km/h"}
